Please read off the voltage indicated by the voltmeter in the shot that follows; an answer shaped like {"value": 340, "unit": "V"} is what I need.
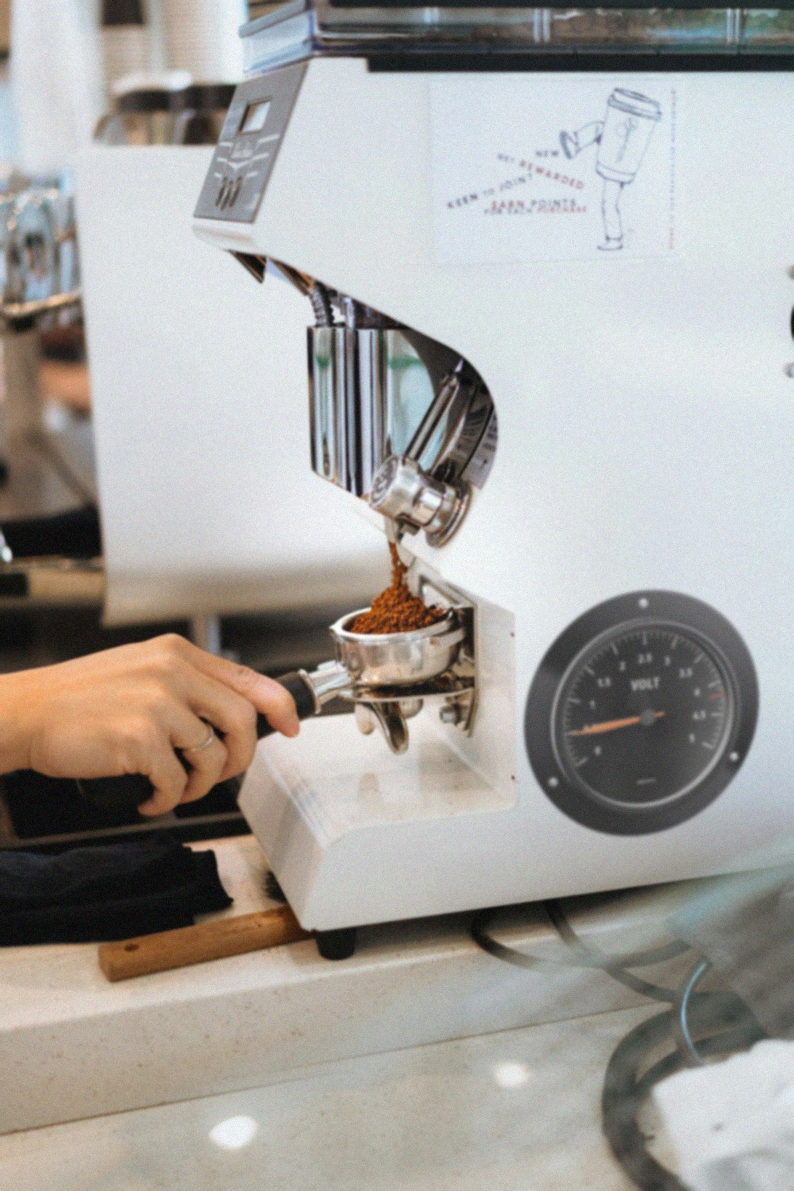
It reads {"value": 0.5, "unit": "V"}
